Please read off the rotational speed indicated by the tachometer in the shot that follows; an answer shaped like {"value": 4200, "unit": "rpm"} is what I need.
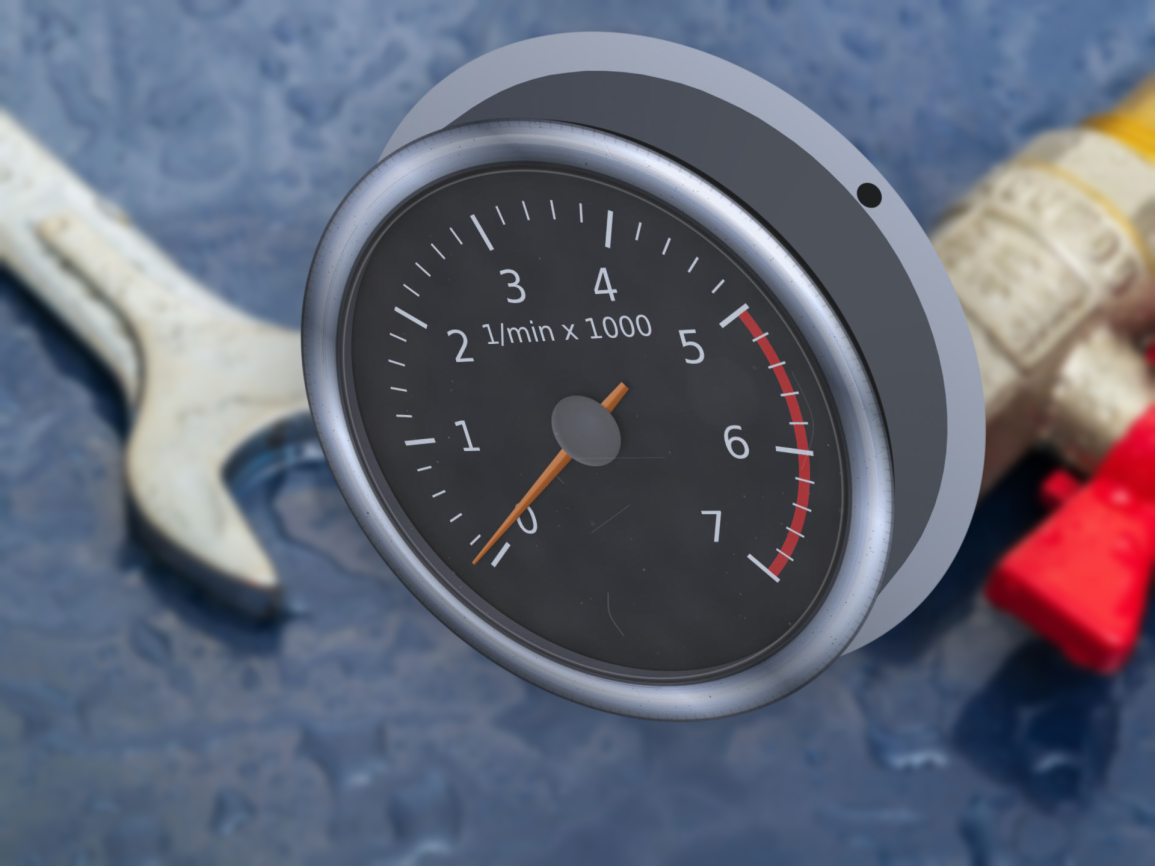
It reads {"value": 100, "unit": "rpm"}
